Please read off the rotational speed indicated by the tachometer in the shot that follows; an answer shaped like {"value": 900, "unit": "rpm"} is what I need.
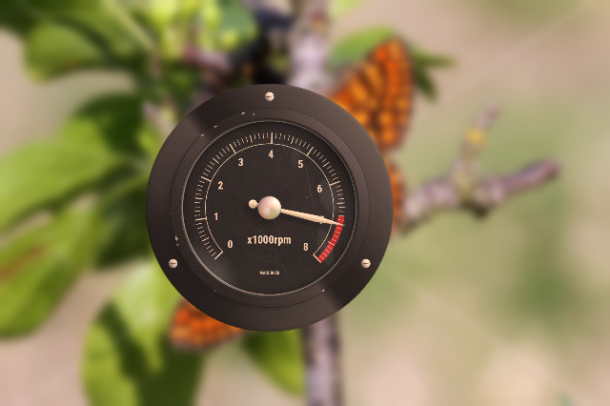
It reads {"value": 7000, "unit": "rpm"}
